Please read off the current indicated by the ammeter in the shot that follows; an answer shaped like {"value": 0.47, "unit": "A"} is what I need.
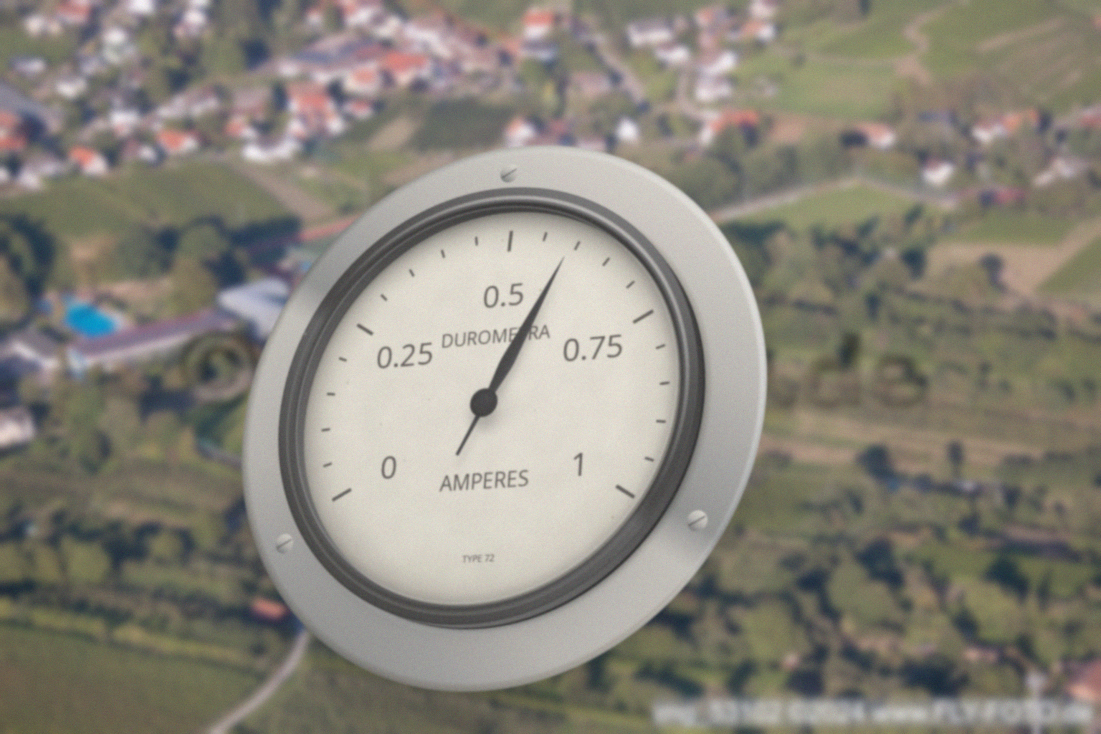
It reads {"value": 0.6, "unit": "A"}
